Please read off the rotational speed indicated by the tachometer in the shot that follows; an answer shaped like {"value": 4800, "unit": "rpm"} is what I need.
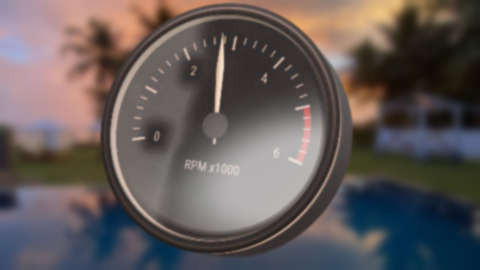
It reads {"value": 2800, "unit": "rpm"}
